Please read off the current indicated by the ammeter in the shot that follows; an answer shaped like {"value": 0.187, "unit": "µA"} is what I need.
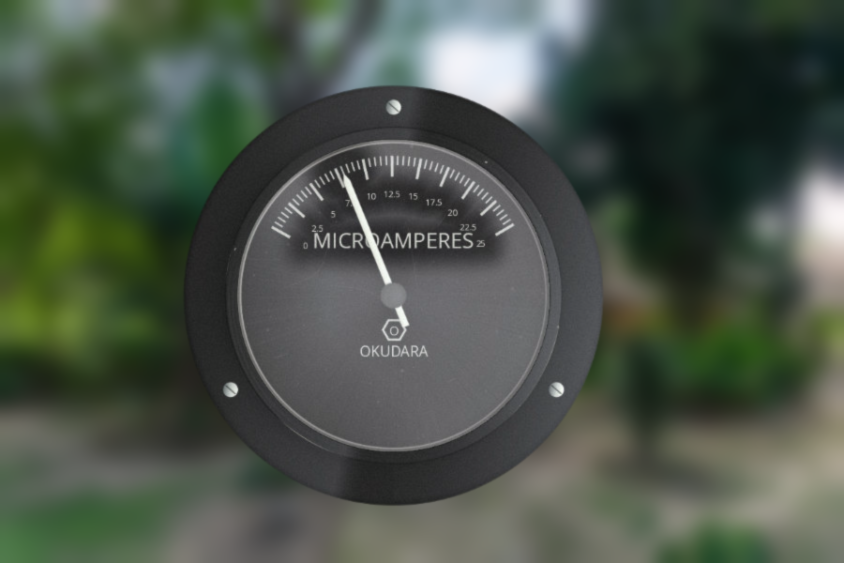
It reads {"value": 8, "unit": "µA"}
